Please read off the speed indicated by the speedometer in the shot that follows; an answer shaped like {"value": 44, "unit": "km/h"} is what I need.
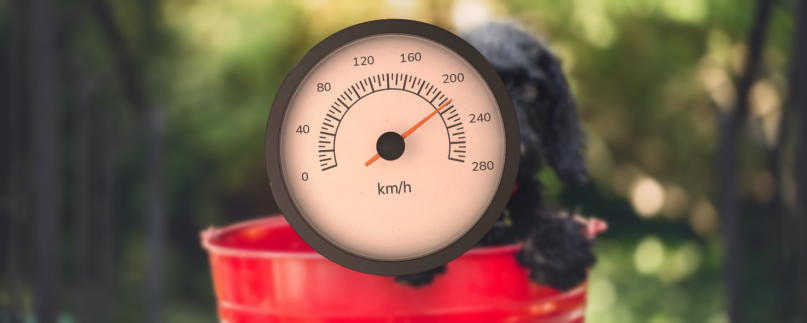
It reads {"value": 215, "unit": "km/h"}
